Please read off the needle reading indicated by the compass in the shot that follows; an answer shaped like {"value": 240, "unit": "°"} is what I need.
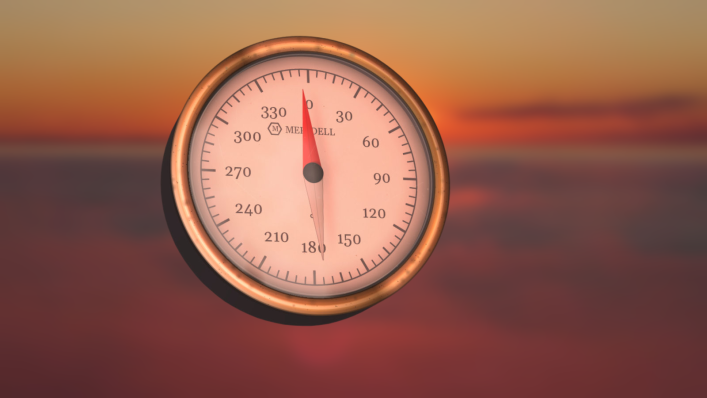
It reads {"value": 355, "unit": "°"}
